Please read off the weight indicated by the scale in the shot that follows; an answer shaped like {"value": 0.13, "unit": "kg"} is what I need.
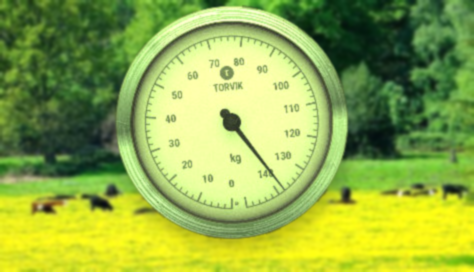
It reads {"value": 138, "unit": "kg"}
